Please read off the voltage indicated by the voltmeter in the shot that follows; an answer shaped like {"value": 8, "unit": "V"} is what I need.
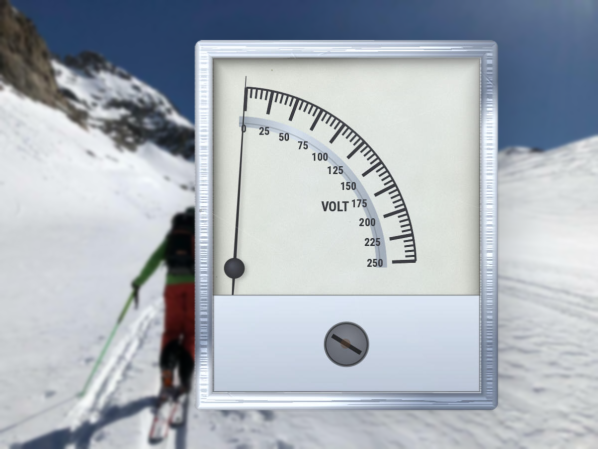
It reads {"value": 0, "unit": "V"}
